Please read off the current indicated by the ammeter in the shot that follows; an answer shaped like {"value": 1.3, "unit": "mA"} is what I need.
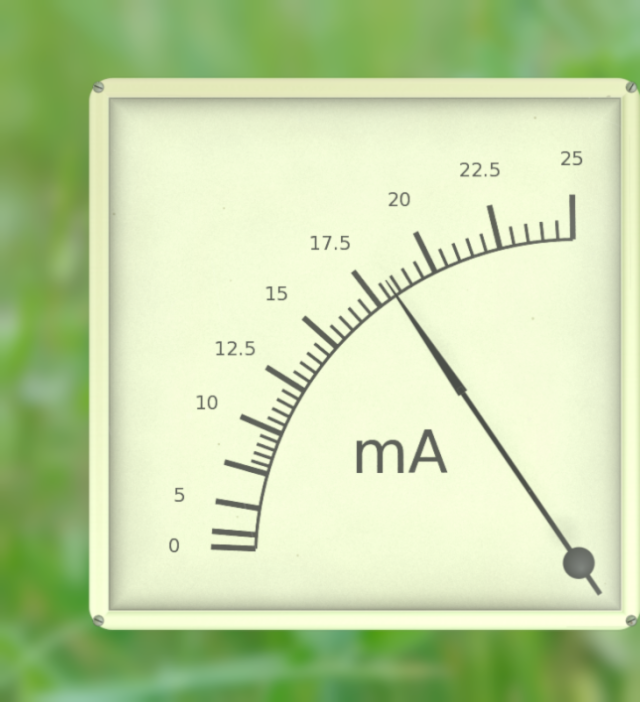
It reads {"value": 18.25, "unit": "mA"}
